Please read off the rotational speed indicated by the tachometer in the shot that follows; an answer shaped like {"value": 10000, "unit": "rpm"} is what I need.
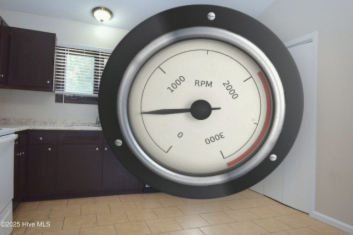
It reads {"value": 500, "unit": "rpm"}
